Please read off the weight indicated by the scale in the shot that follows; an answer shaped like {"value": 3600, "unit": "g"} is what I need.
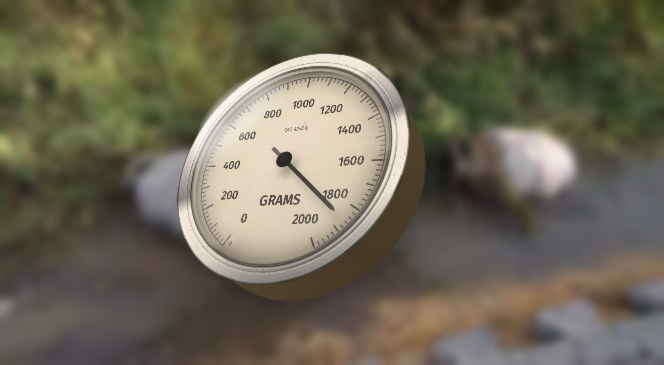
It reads {"value": 1860, "unit": "g"}
